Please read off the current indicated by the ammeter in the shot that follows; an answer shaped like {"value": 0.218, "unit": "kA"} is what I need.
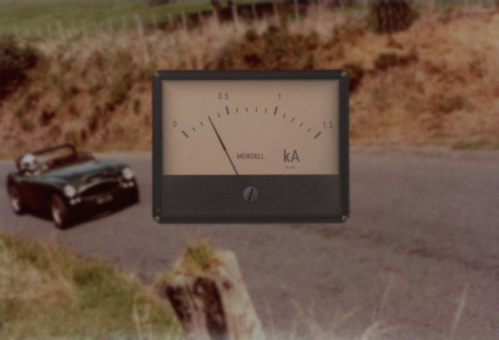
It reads {"value": 0.3, "unit": "kA"}
